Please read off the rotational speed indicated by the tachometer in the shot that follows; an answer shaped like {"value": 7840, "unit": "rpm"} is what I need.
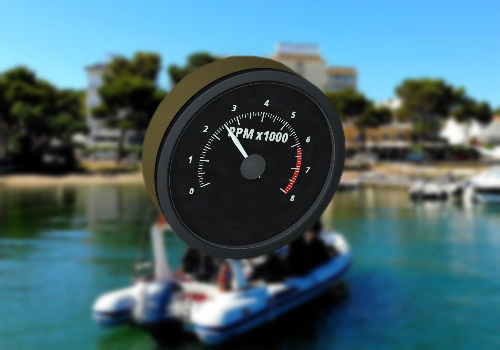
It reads {"value": 2500, "unit": "rpm"}
